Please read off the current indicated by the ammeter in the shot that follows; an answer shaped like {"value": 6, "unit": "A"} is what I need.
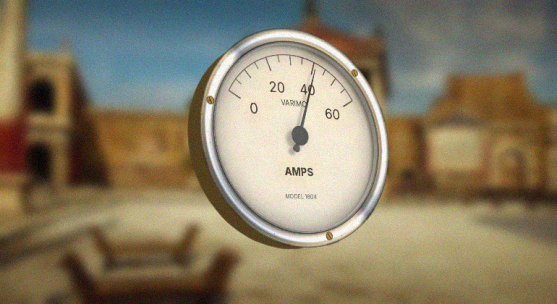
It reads {"value": 40, "unit": "A"}
